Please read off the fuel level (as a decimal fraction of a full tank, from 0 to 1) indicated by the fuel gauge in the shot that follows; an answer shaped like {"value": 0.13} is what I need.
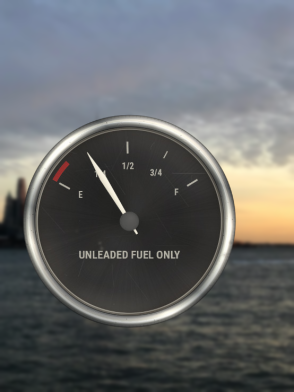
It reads {"value": 0.25}
